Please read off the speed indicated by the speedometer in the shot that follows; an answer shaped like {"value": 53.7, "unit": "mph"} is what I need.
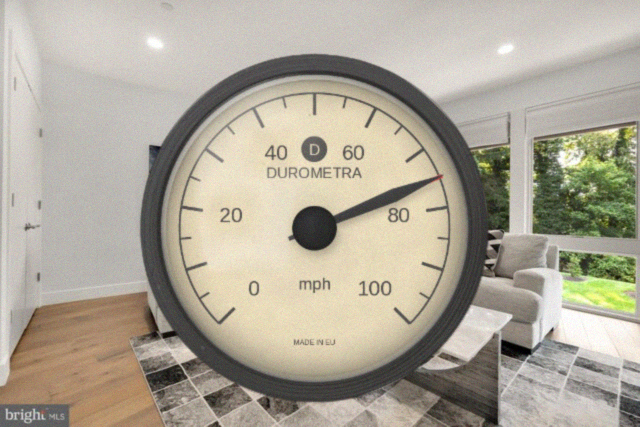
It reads {"value": 75, "unit": "mph"}
